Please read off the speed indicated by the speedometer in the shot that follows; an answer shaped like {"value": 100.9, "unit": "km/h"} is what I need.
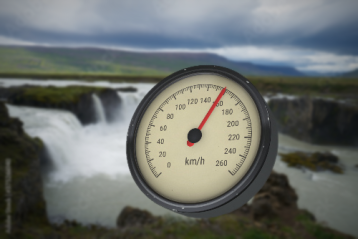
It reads {"value": 160, "unit": "km/h"}
